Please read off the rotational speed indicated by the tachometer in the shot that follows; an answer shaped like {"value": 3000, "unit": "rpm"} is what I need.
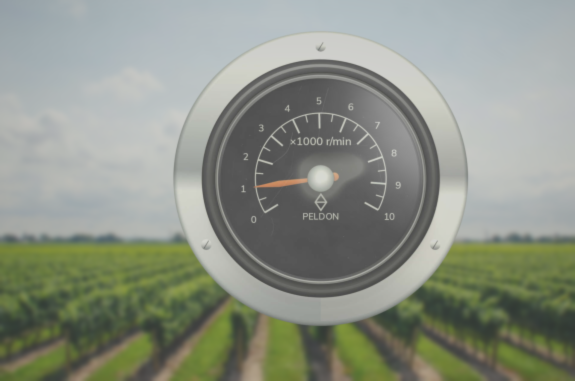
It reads {"value": 1000, "unit": "rpm"}
